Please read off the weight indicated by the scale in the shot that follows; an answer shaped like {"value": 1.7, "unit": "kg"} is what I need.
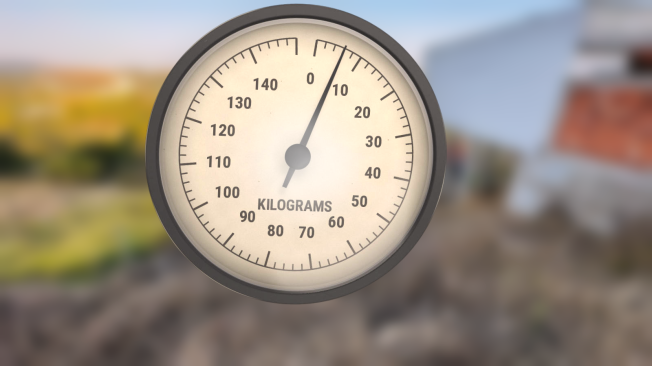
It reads {"value": 6, "unit": "kg"}
